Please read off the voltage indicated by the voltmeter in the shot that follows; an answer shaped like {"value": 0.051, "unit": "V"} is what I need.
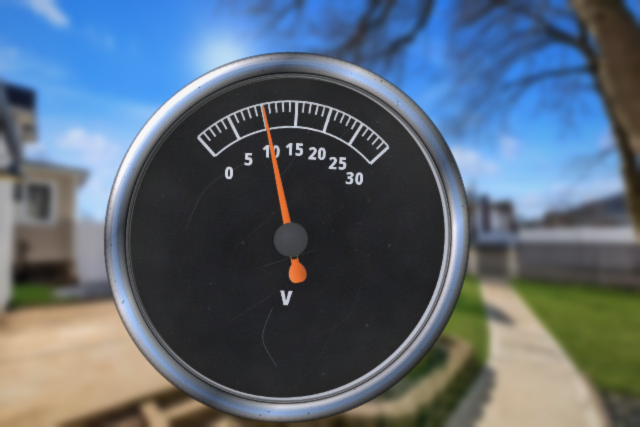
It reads {"value": 10, "unit": "V"}
